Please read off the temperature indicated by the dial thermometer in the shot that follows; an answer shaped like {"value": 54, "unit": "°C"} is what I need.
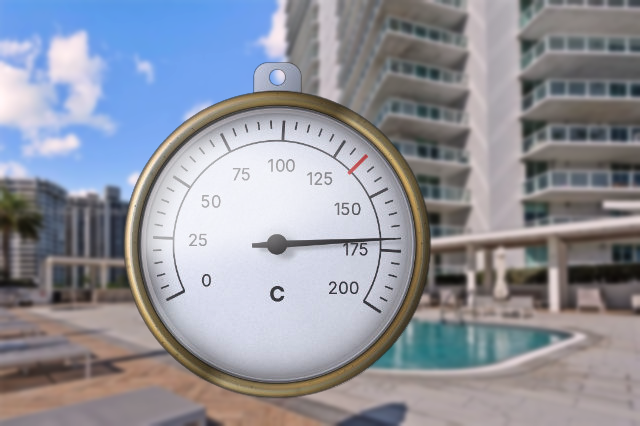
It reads {"value": 170, "unit": "°C"}
